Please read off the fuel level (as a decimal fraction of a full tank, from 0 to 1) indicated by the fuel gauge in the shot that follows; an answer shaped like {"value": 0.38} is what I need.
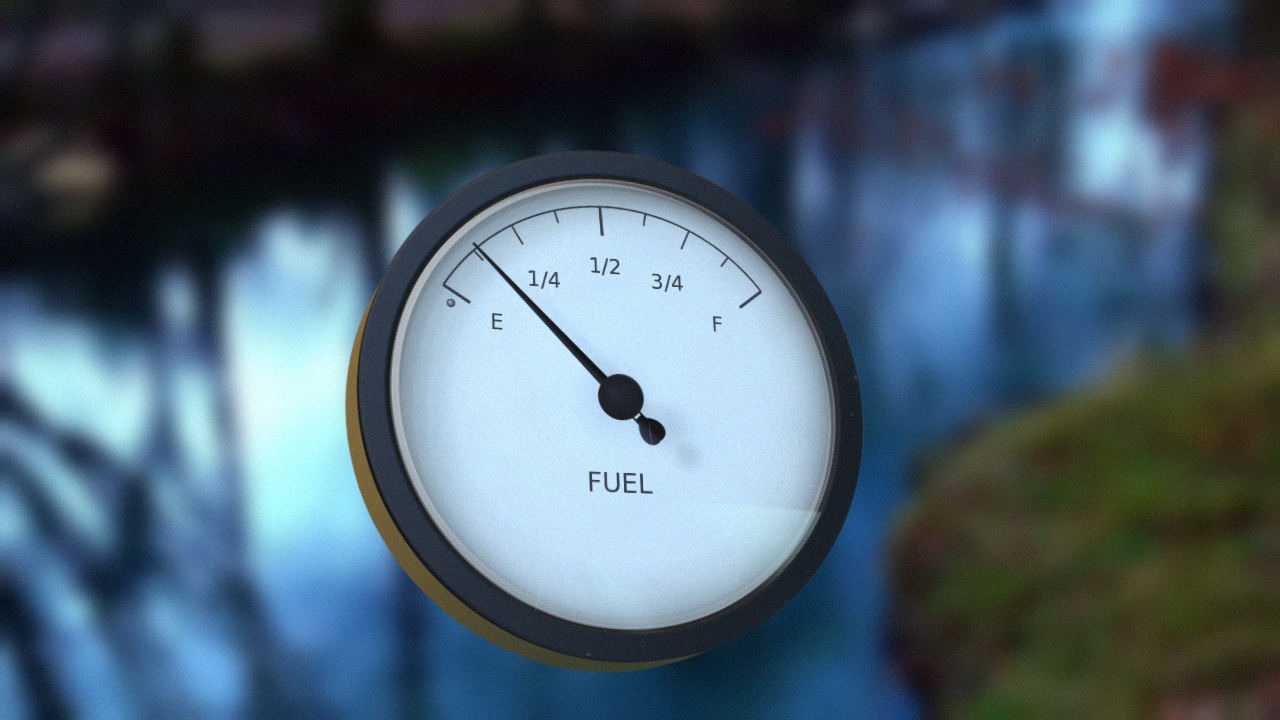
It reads {"value": 0.125}
